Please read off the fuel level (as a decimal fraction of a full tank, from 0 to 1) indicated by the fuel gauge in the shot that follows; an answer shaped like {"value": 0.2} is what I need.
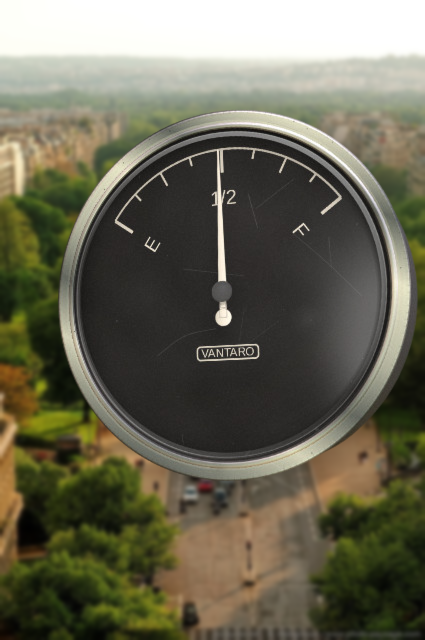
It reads {"value": 0.5}
